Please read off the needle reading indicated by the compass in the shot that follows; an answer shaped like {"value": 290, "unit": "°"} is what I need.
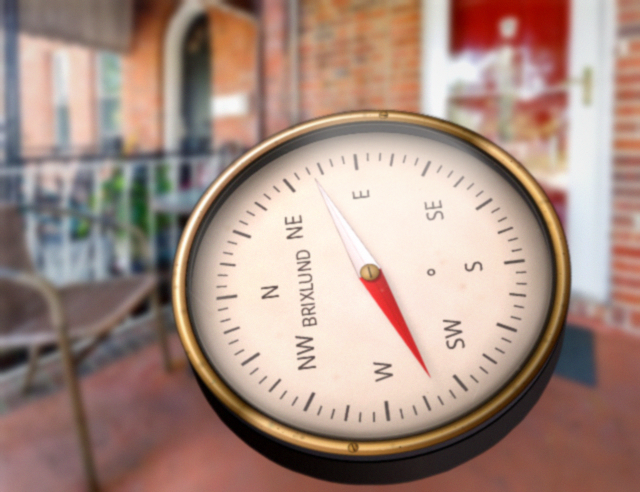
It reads {"value": 250, "unit": "°"}
